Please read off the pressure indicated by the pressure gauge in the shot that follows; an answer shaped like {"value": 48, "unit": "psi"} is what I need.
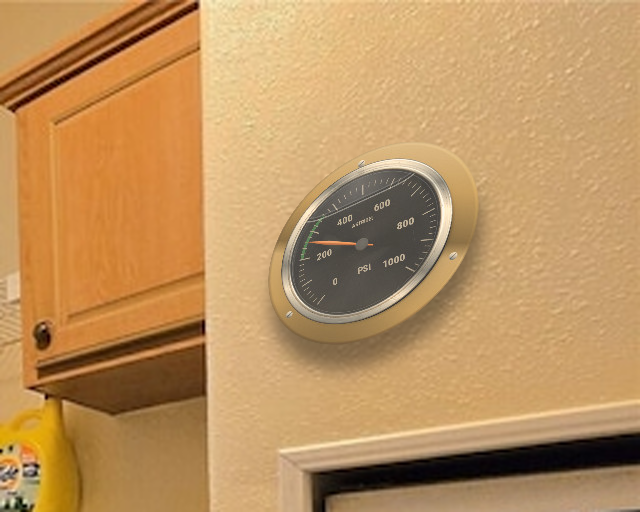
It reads {"value": 260, "unit": "psi"}
